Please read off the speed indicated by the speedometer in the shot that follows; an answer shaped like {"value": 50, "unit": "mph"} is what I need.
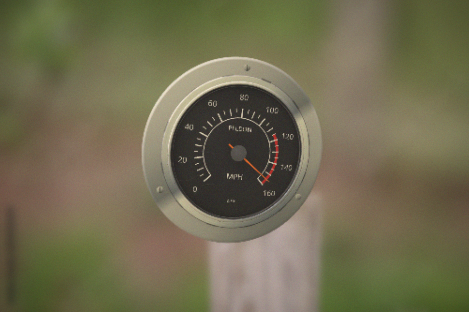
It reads {"value": 155, "unit": "mph"}
